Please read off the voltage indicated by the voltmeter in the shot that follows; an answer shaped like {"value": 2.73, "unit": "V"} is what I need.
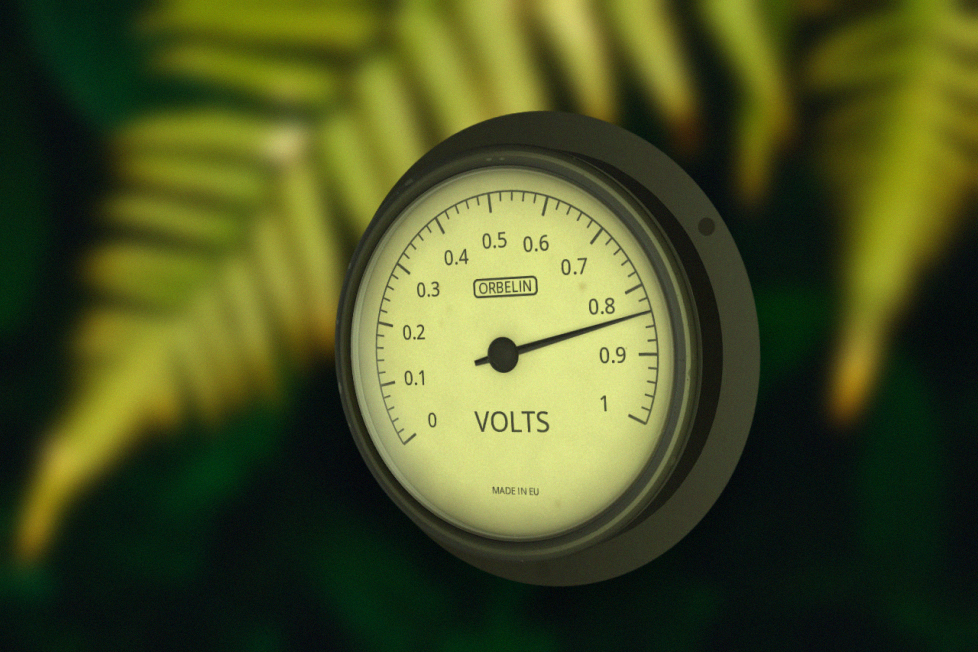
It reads {"value": 0.84, "unit": "V"}
